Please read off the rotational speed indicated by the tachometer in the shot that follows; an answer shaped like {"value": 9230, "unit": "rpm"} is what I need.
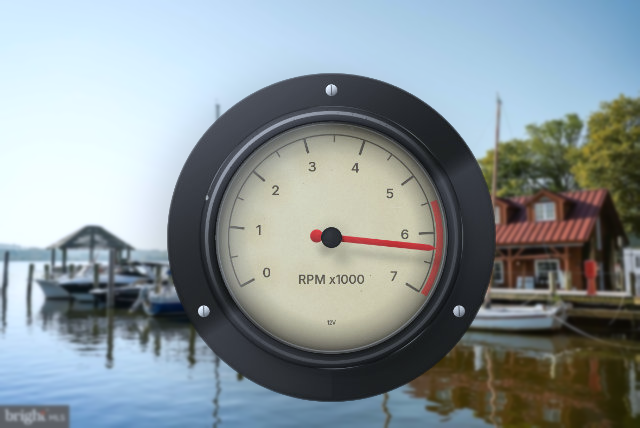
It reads {"value": 6250, "unit": "rpm"}
